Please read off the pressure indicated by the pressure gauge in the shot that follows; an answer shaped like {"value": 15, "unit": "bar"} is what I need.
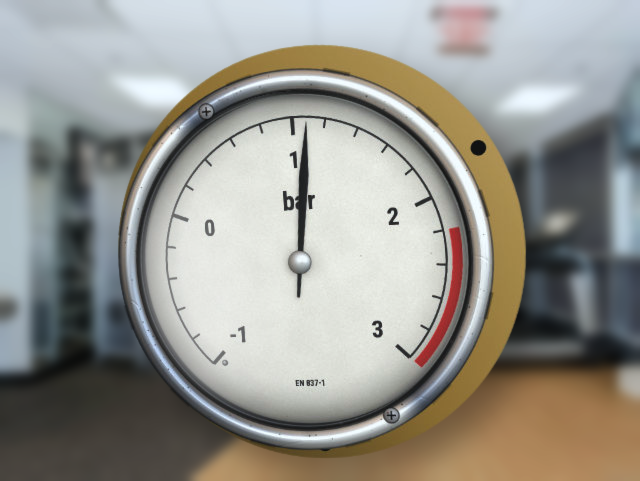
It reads {"value": 1.1, "unit": "bar"}
